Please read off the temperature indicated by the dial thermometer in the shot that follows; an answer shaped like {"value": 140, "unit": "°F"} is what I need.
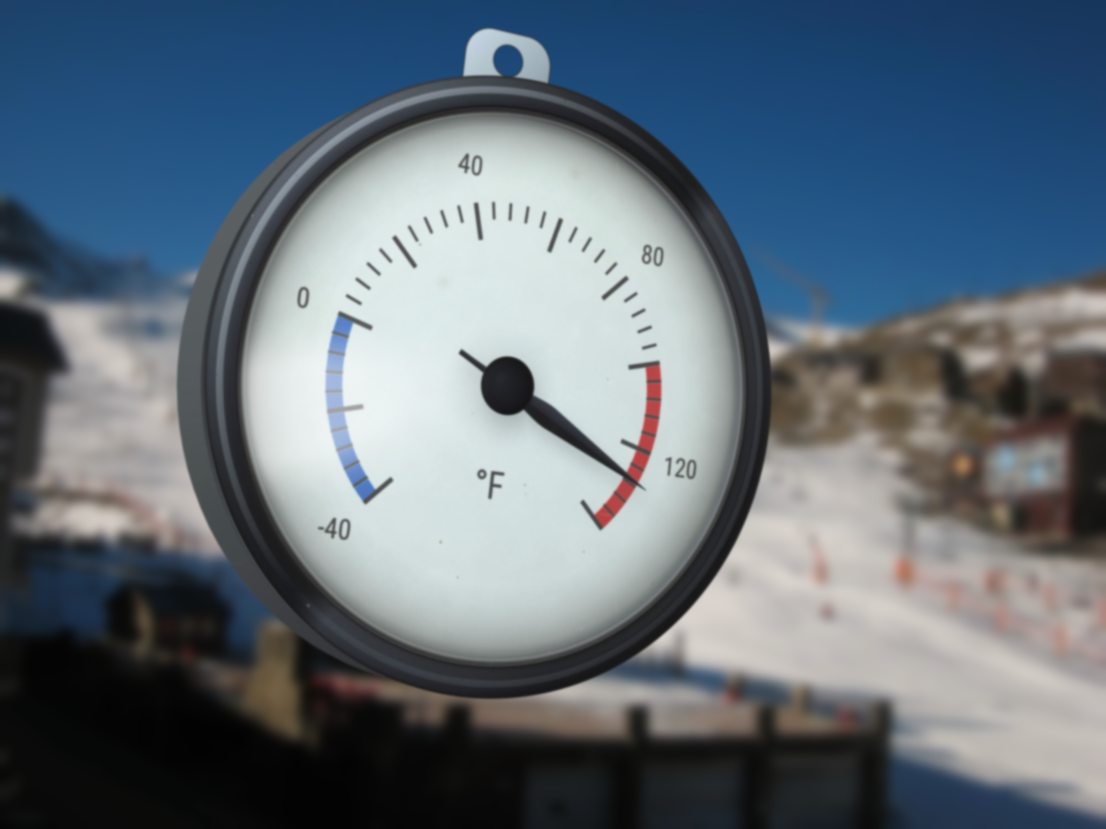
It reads {"value": 128, "unit": "°F"}
